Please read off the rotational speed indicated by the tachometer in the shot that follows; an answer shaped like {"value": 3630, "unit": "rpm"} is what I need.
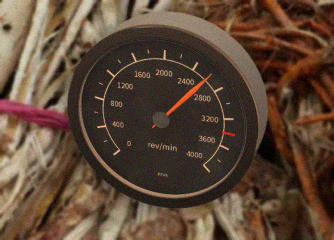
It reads {"value": 2600, "unit": "rpm"}
